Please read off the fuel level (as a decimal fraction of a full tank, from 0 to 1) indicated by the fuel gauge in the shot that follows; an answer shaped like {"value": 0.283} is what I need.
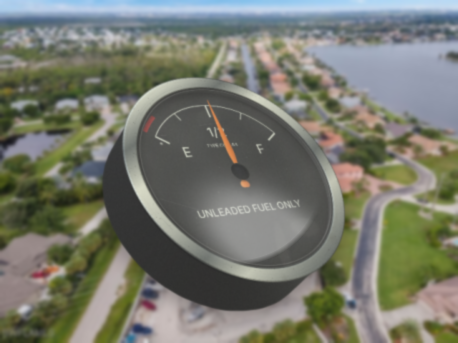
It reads {"value": 0.5}
